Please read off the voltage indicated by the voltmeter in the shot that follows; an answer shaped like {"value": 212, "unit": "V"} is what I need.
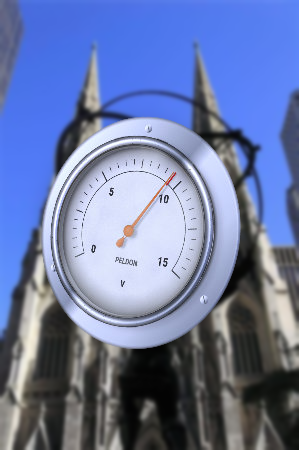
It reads {"value": 9.5, "unit": "V"}
